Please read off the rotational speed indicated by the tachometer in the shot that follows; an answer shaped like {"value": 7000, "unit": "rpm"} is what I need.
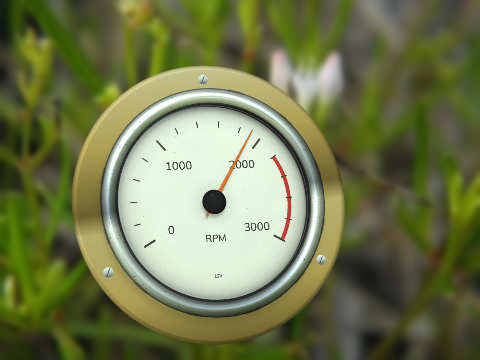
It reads {"value": 1900, "unit": "rpm"}
